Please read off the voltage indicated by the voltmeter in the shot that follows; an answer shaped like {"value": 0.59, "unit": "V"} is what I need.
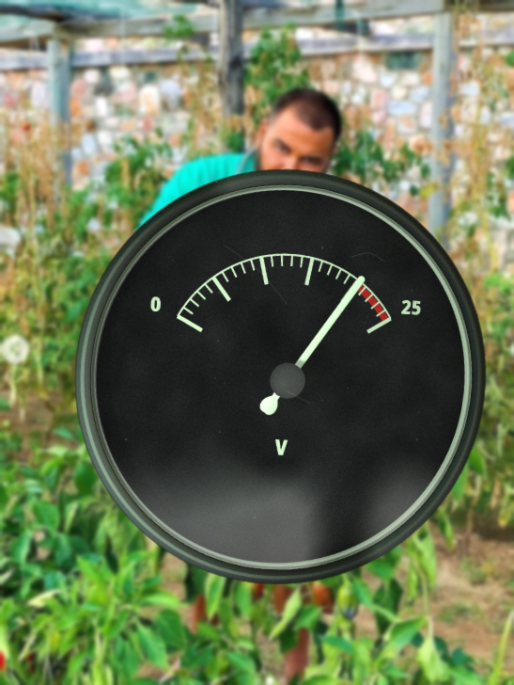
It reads {"value": 20, "unit": "V"}
